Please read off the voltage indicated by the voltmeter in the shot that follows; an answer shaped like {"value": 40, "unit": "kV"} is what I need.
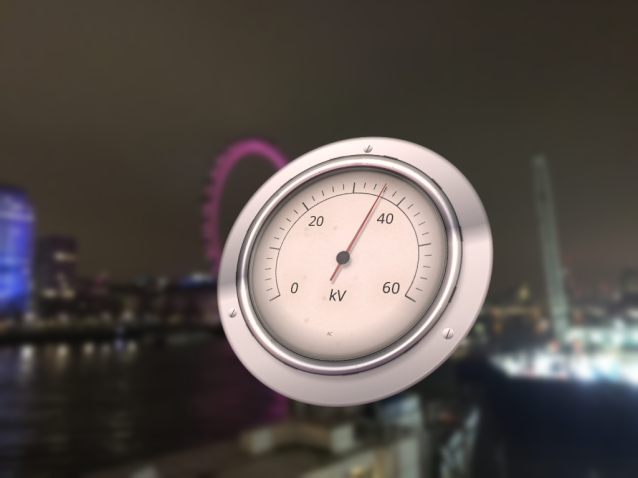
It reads {"value": 36, "unit": "kV"}
